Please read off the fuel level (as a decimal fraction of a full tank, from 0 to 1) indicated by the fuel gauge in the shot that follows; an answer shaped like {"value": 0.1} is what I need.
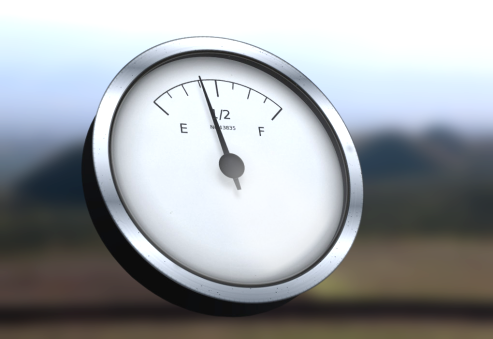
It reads {"value": 0.375}
